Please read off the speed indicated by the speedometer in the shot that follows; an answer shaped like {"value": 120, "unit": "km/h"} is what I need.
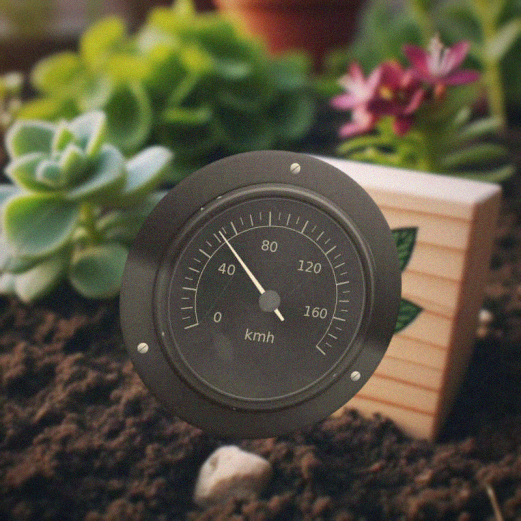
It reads {"value": 52.5, "unit": "km/h"}
